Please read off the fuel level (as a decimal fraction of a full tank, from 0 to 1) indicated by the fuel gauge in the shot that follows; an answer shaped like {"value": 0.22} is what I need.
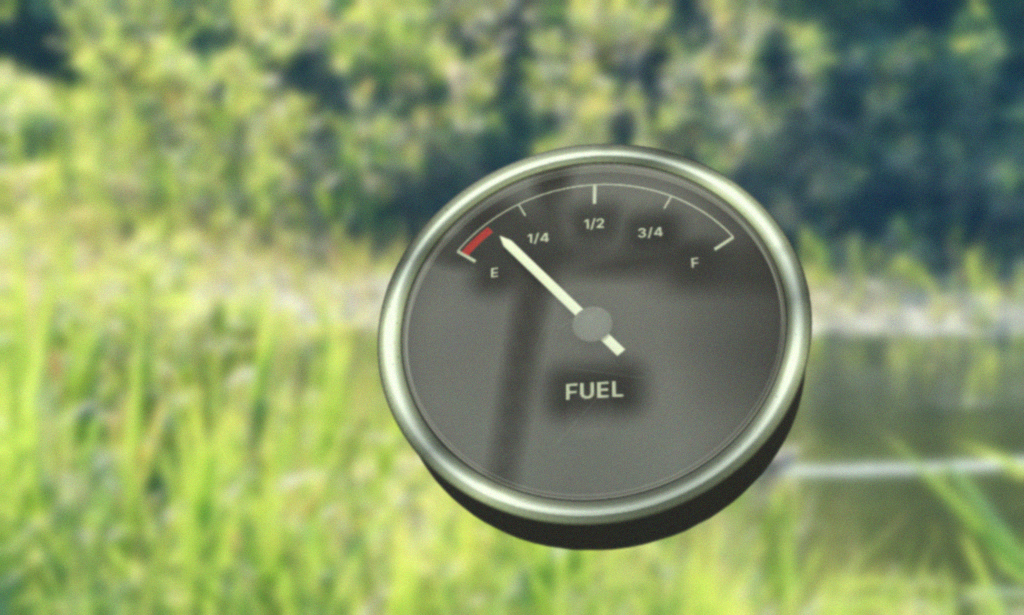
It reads {"value": 0.125}
